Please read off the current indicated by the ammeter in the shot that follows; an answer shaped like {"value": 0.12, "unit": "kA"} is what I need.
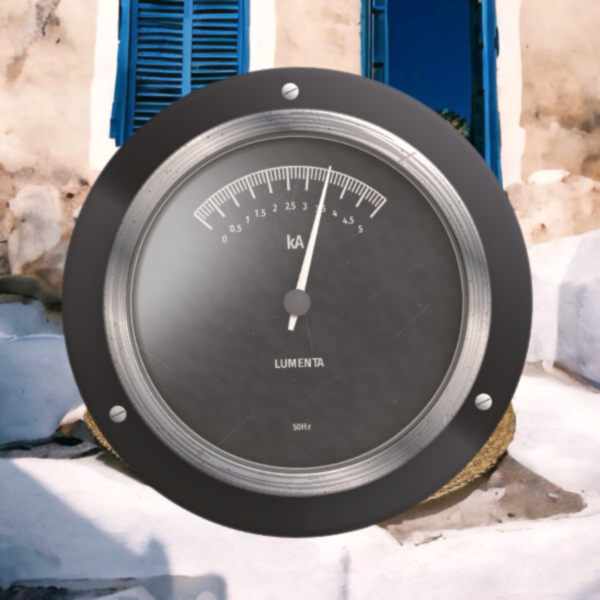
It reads {"value": 3.5, "unit": "kA"}
